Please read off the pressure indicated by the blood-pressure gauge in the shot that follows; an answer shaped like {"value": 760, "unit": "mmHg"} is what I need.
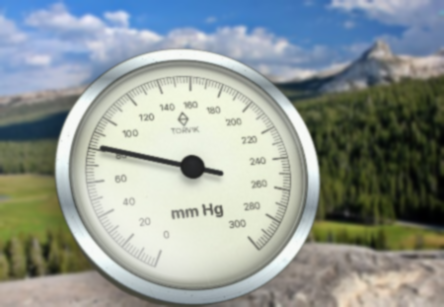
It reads {"value": 80, "unit": "mmHg"}
